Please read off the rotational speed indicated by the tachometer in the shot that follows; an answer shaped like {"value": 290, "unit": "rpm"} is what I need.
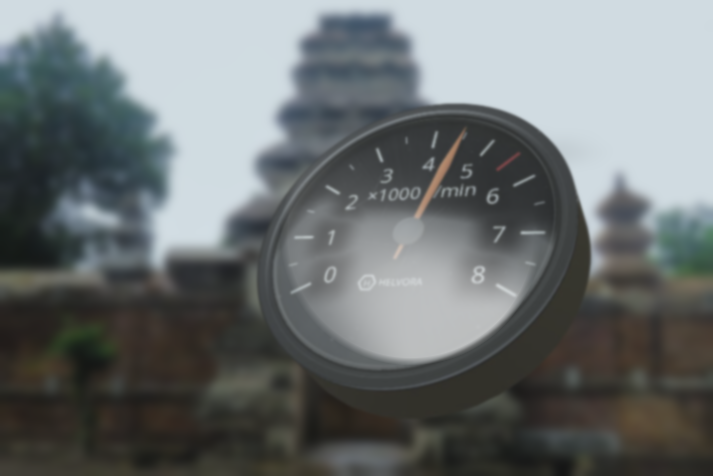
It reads {"value": 4500, "unit": "rpm"}
